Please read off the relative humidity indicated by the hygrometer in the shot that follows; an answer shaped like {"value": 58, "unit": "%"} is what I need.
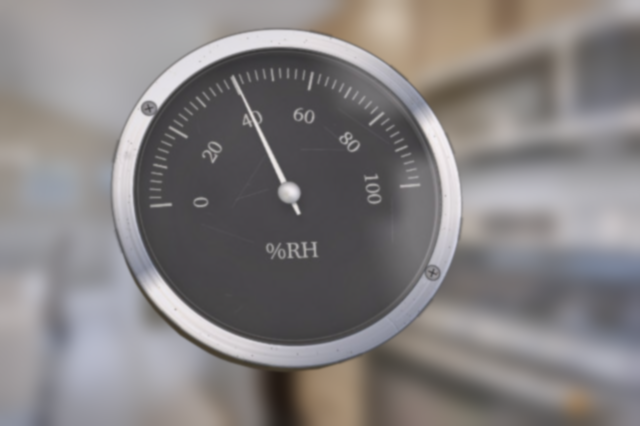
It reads {"value": 40, "unit": "%"}
